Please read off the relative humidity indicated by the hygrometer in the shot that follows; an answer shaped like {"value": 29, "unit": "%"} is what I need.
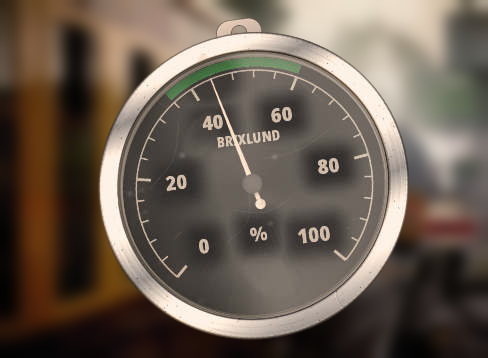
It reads {"value": 44, "unit": "%"}
